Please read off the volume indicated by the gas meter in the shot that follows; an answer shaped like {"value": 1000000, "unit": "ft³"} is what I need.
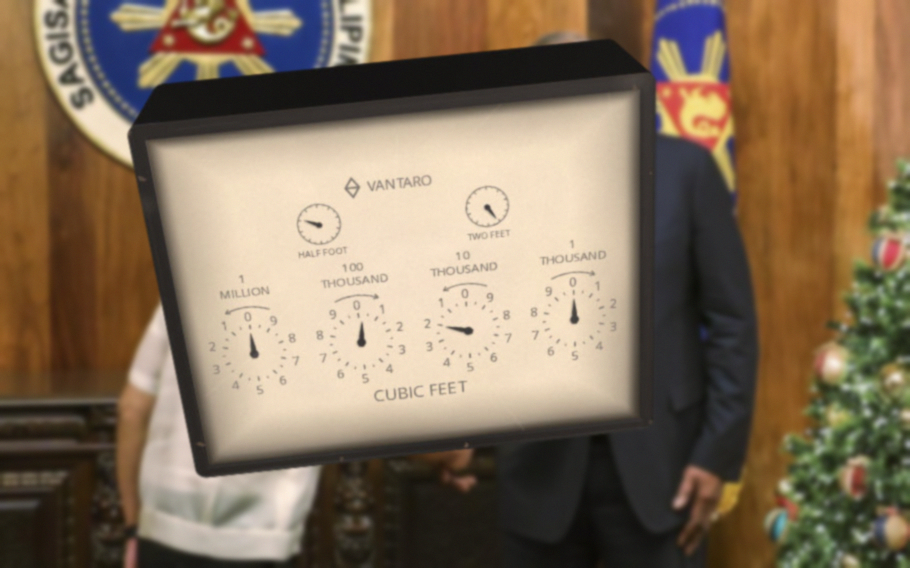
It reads {"value": 2000, "unit": "ft³"}
